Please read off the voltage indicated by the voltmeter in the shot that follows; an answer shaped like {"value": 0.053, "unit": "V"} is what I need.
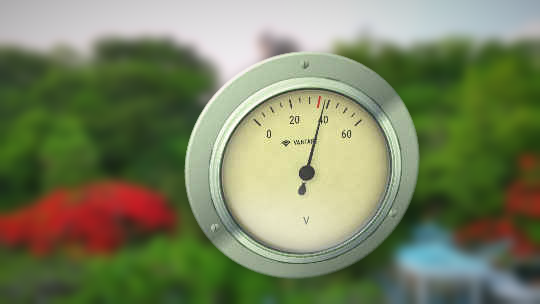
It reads {"value": 37.5, "unit": "V"}
